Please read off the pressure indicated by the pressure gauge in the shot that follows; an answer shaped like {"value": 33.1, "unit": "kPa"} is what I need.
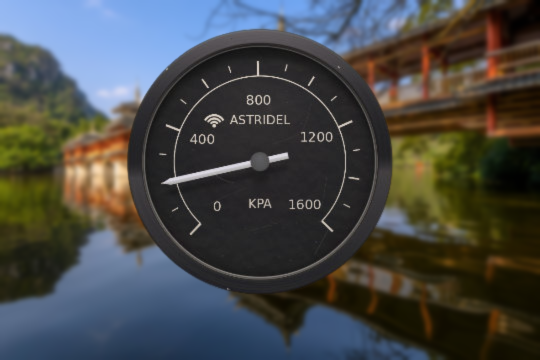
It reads {"value": 200, "unit": "kPa"}
